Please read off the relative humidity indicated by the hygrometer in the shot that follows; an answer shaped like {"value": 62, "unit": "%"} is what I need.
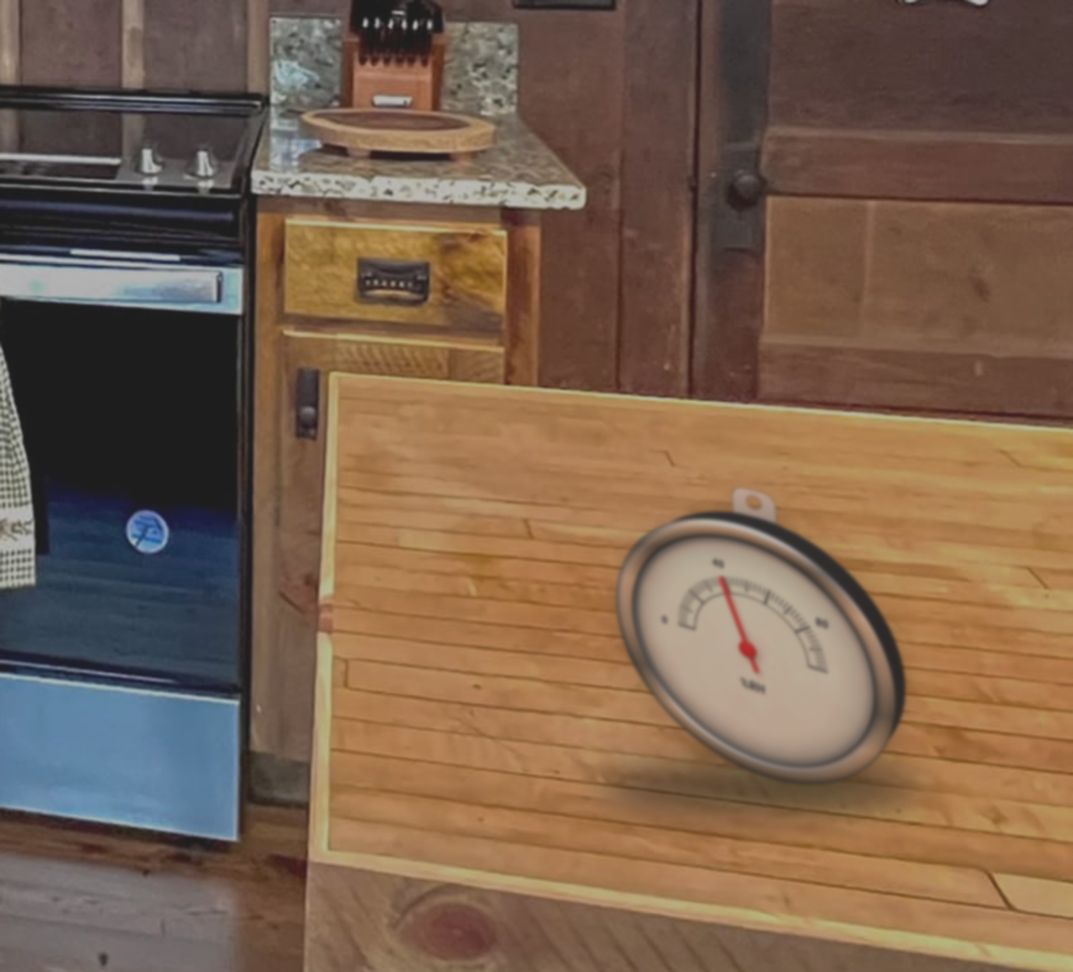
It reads {"value": 40, "unit": "%"}
